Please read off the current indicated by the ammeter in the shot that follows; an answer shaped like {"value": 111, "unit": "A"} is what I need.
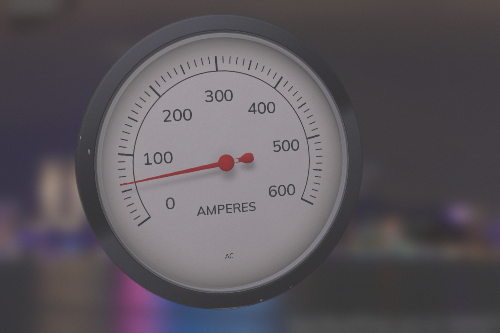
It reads {"value": 60, "unit": "A"}
